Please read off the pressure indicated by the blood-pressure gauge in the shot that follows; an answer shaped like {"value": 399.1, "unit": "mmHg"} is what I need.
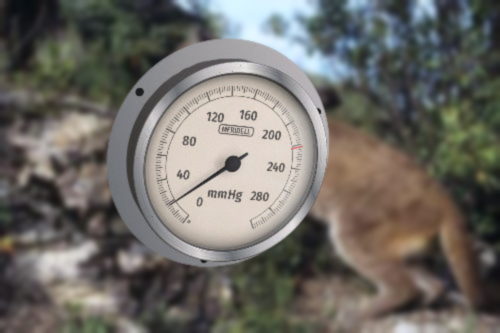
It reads {"value": 20, "unit": "mmHg"}
